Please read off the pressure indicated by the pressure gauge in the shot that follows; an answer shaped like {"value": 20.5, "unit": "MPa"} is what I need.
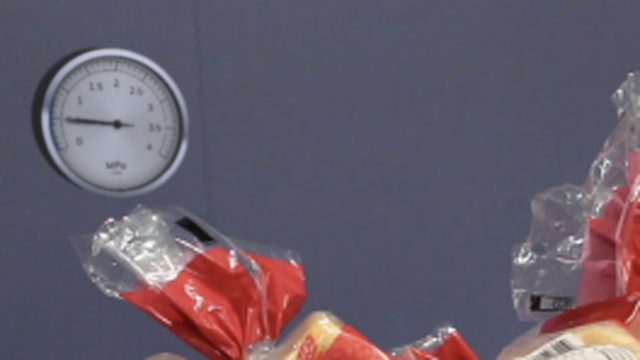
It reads {"value": 0.5, "unit": "MPa"}
